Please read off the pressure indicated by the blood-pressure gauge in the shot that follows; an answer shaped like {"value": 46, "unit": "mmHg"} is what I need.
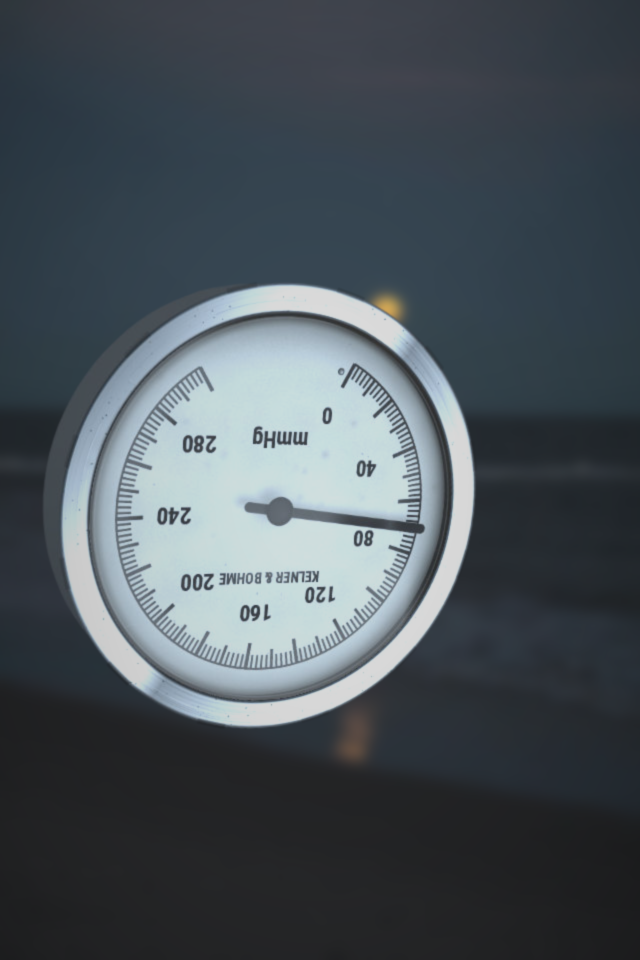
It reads {"value": 70, "unit": "mmHg"}
